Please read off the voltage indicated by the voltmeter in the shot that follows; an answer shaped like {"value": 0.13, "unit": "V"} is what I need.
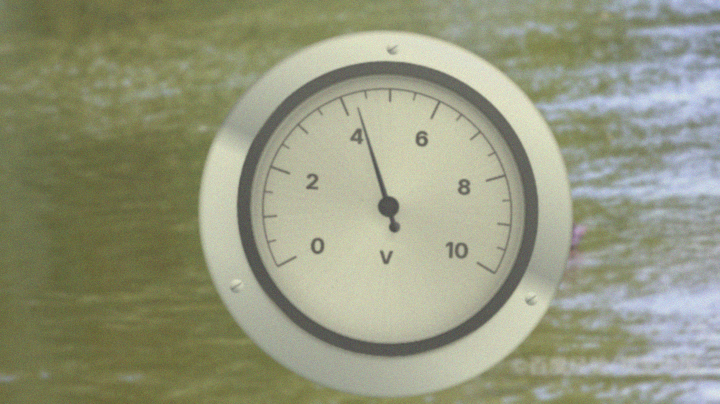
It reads {"value": 4.25, "unit": "V"}
